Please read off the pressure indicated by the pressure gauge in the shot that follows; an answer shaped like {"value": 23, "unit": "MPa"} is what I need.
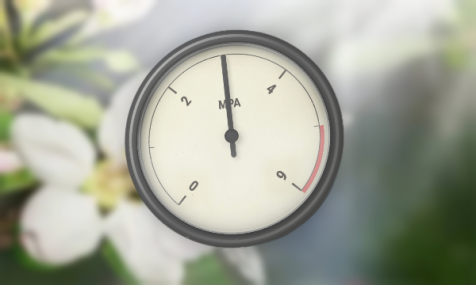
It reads {"value": 3, "unit": "MPa"}
